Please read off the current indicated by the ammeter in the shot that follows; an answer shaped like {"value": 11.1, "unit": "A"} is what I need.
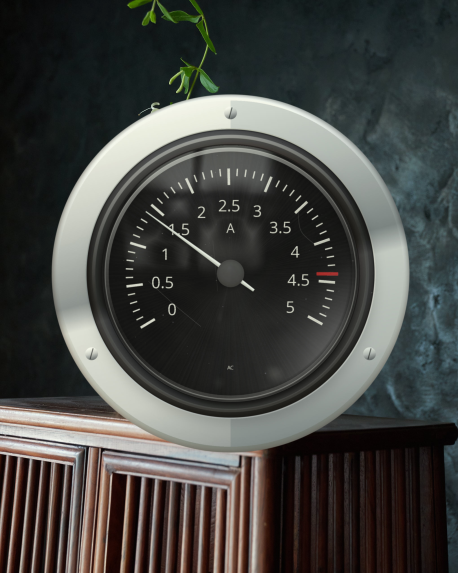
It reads {"value": 1.4, "unit": "A"}
